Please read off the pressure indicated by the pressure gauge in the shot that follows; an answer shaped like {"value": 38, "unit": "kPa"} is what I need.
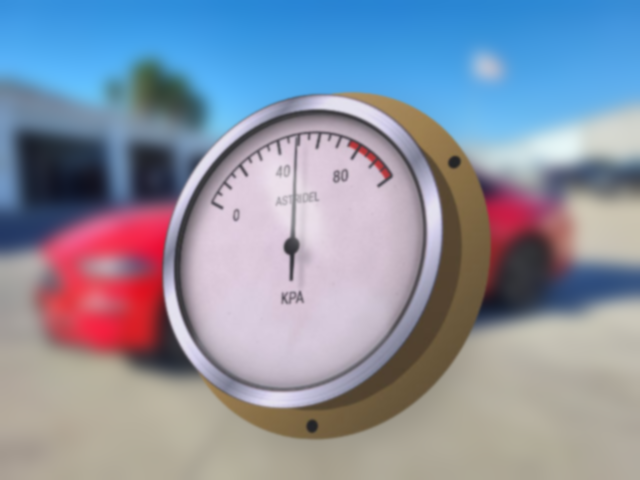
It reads {"value": 50, "unit": "kPa"}
